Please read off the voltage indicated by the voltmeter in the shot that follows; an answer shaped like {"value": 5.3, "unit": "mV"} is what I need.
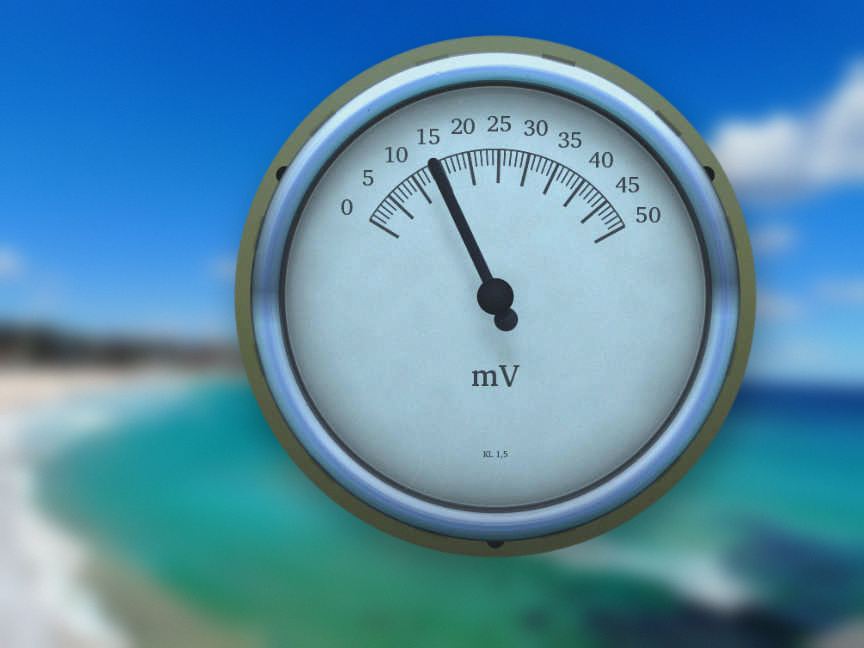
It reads {"value": 14, "unit": "mV"}
